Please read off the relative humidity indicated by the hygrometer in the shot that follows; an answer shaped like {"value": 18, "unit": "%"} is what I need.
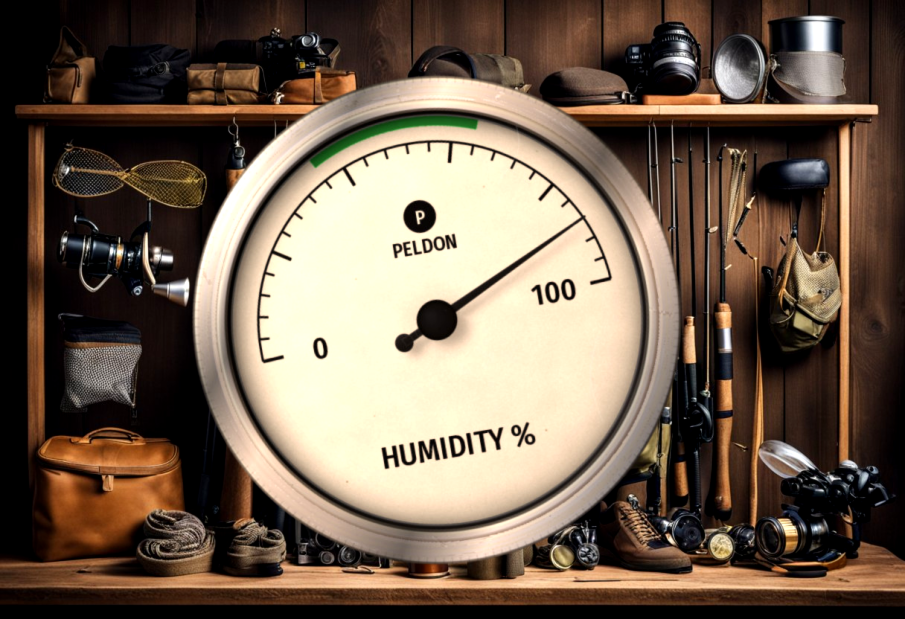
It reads {"value": 88, "unit": "%"}
